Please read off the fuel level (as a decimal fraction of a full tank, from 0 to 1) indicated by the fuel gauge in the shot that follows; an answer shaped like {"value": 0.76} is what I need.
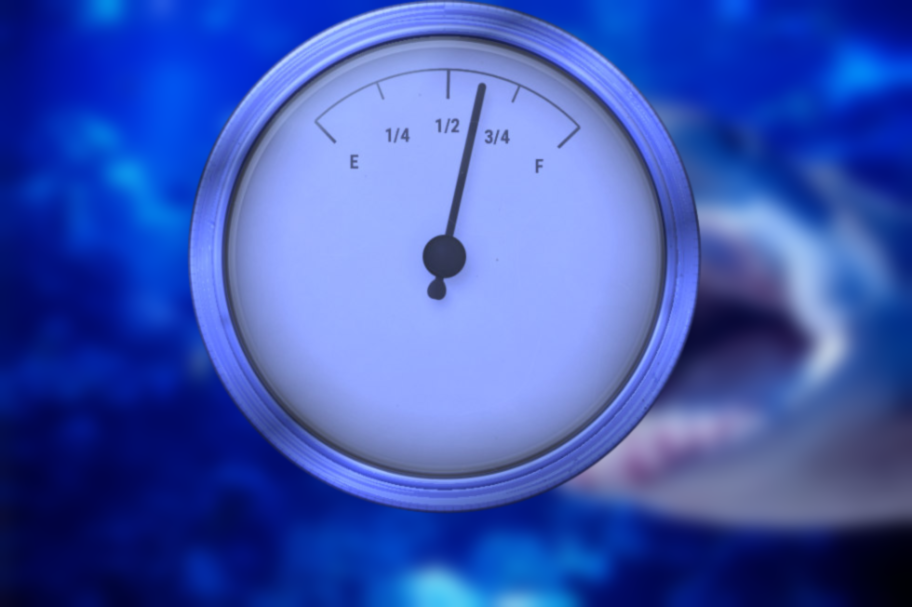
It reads {"value": 0.625}
